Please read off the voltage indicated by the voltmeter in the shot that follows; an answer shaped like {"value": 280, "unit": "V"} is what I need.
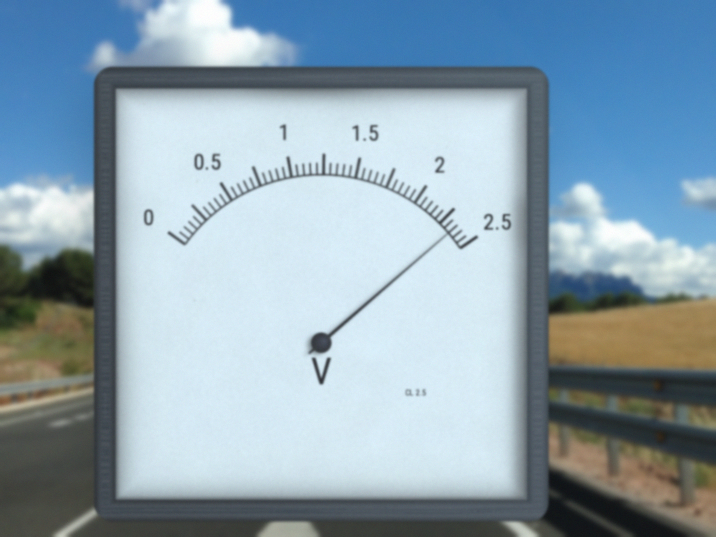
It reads {"value": 2.35, "unit": "V"}
